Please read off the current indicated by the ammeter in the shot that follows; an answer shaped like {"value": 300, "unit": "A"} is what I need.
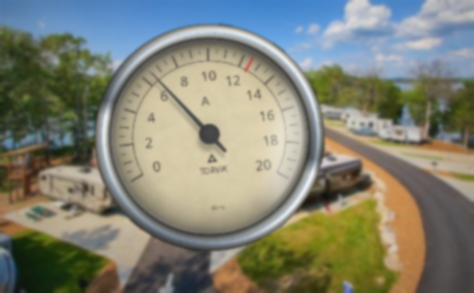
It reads {"value": 6.5, "unit": "A"}
